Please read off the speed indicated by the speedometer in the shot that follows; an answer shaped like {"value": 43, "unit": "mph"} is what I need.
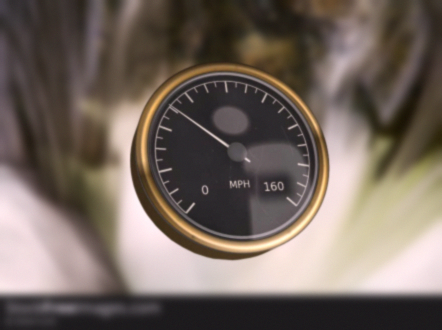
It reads {"value": 50, "unit": "mph"}
